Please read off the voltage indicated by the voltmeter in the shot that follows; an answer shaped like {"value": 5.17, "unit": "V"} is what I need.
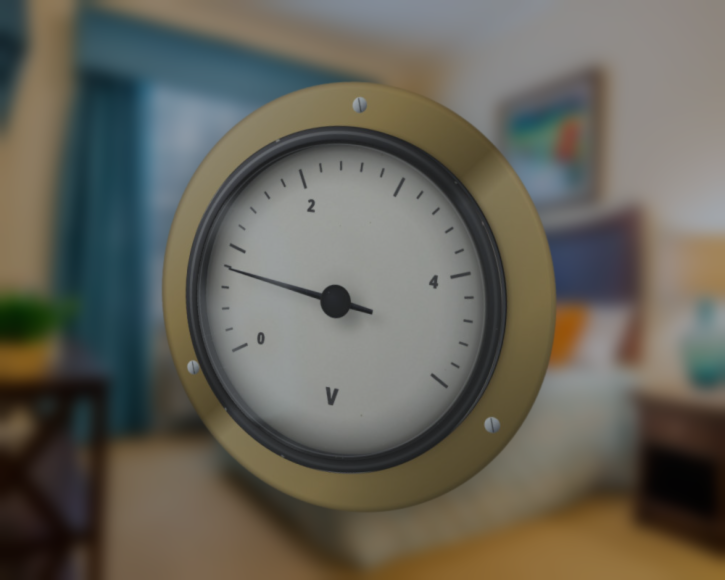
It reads {"value": 0.8, "unit": "V"}
